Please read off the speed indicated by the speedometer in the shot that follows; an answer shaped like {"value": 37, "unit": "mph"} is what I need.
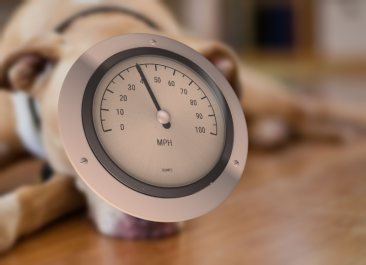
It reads {"value": 40, "unit": "mph"}
